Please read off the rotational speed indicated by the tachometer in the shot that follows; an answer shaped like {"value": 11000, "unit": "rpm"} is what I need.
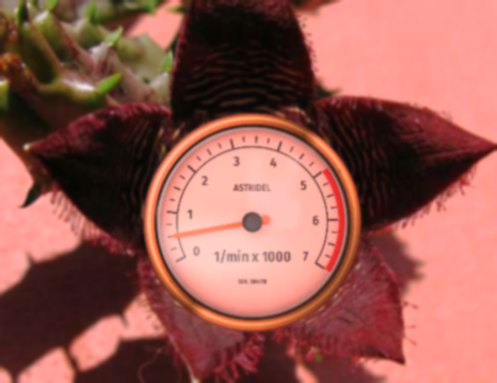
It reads {"value": 500, "unit": "rpm"}
